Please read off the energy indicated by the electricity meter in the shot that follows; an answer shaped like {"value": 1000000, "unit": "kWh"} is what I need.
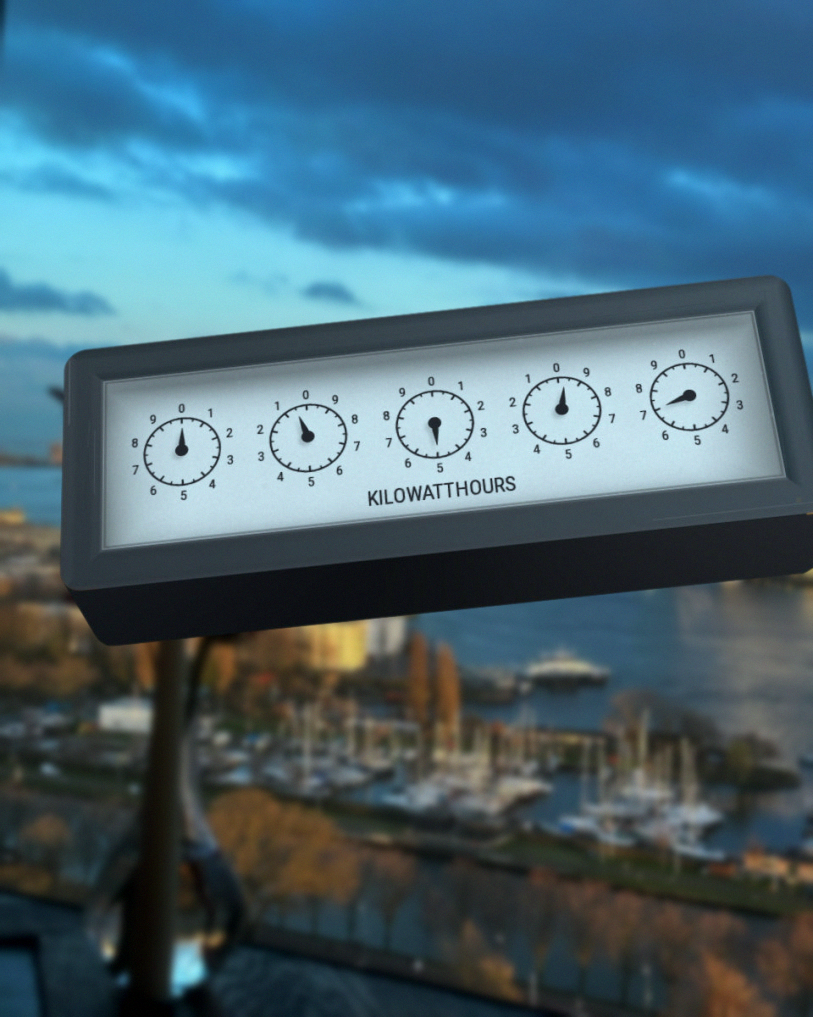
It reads {"value": 497, "unit": "kWh"}
